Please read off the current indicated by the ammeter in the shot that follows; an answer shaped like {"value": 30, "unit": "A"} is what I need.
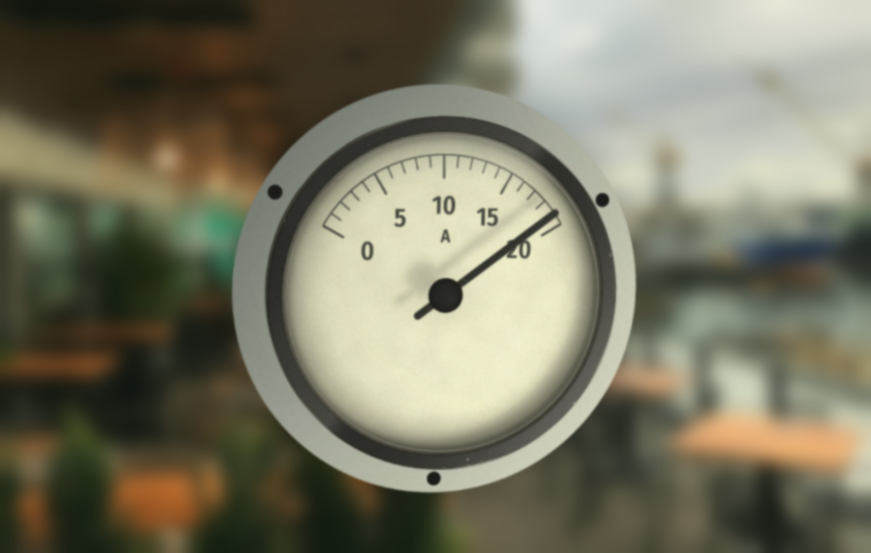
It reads {"value": 19, "unit": "A"}
